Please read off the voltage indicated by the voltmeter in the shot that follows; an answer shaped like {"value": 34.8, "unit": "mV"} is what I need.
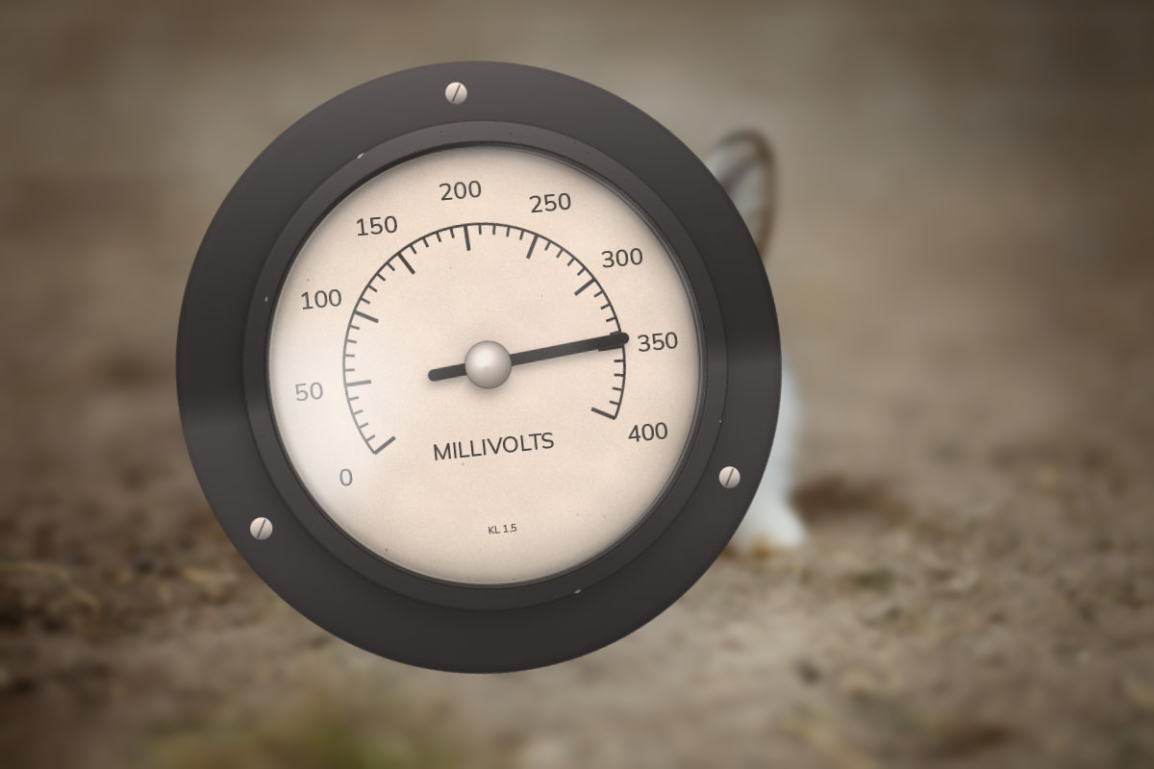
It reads {"value": 345, "unit": "mV"}
